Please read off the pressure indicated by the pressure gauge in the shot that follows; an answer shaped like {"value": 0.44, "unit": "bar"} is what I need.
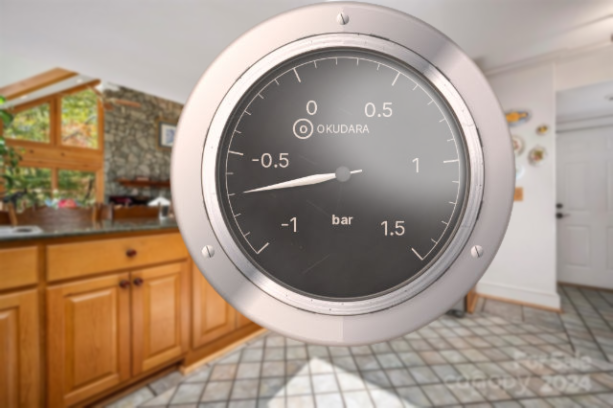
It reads {"value": -0.7, "unit": "bar"}
